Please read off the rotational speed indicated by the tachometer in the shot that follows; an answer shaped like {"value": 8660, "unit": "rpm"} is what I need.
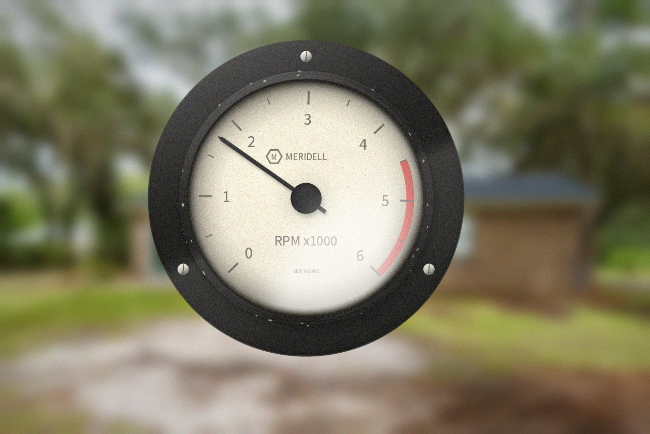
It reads {"value": 1750, "unit": "rpm"}
